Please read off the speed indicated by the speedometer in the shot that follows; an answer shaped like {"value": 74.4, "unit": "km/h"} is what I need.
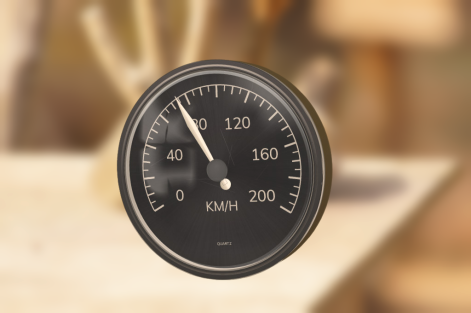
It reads {"value": 75, "unit": "km/h"}
